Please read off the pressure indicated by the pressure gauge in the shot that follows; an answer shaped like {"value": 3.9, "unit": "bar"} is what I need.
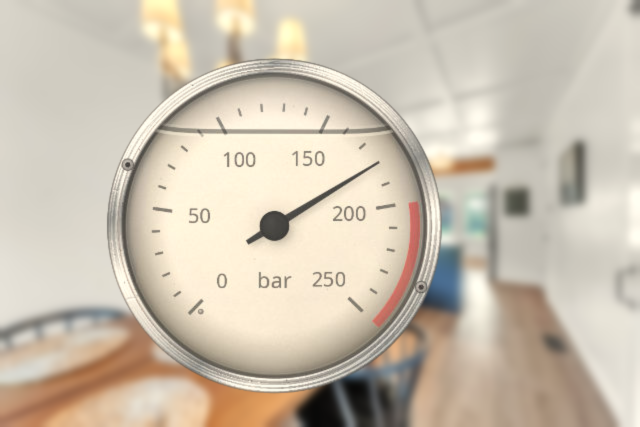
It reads {"value": 180, "unit": "bar"}
